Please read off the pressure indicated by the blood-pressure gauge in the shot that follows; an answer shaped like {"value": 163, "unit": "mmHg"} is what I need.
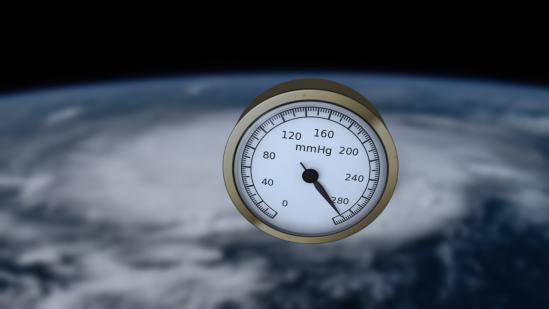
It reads {"value": 290, "unit": "mmHg"}
